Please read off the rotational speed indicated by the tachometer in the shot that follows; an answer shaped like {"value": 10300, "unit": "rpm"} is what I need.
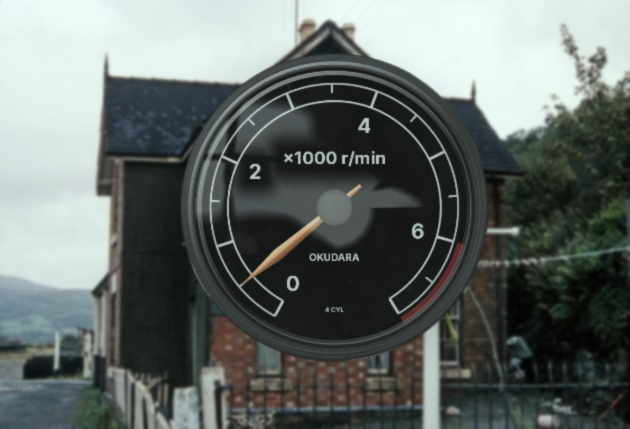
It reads {"value": 500, "unit": "rpm"}
